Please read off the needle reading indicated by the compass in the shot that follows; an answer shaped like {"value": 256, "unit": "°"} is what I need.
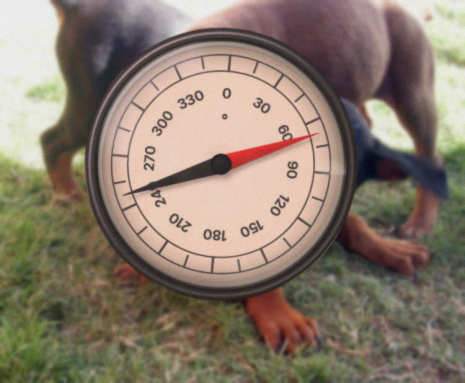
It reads {"value": 67.5, "unit": "°"}
